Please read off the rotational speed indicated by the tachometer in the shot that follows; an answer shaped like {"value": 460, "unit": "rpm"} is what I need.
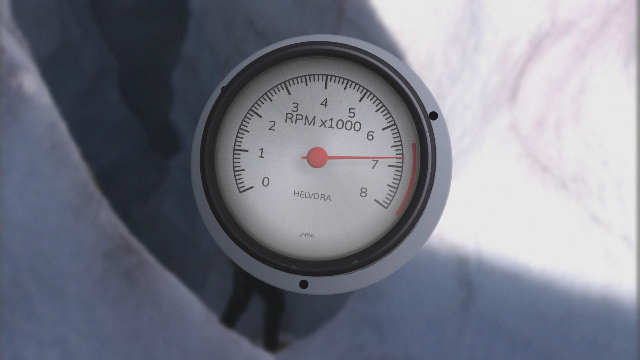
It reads {"value": 6800, "unit": "rpm"}
